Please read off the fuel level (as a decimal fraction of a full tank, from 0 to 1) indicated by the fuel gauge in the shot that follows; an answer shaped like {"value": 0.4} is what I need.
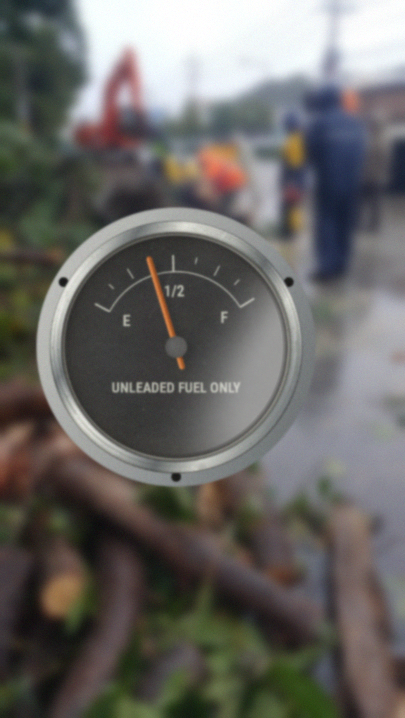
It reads {"value": 0.375}
